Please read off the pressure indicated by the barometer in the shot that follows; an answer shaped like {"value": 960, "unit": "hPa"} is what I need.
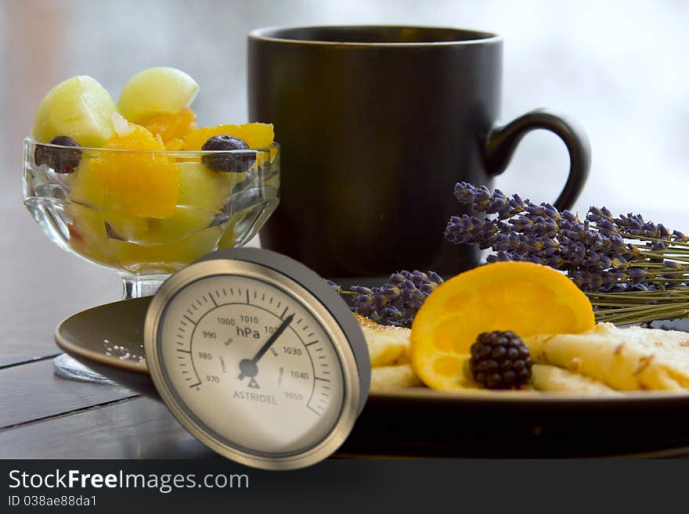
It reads {"value": 1022, "unit": "hPa"}
